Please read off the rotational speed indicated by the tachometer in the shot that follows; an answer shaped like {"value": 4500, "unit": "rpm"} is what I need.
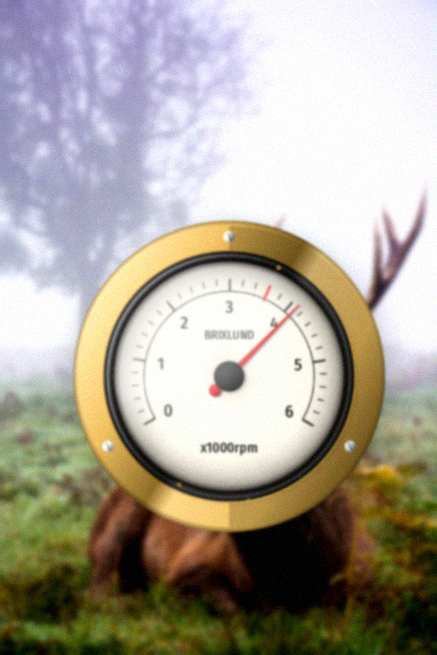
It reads {"value": 4100, "unit": "rpm"}
